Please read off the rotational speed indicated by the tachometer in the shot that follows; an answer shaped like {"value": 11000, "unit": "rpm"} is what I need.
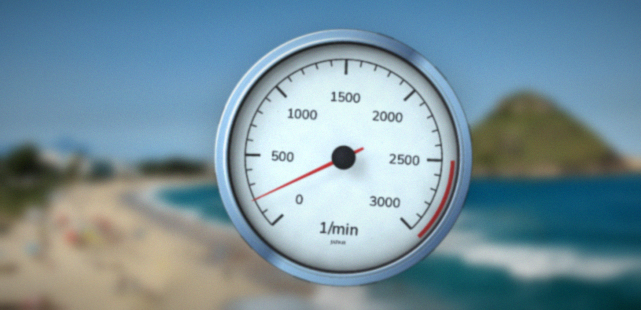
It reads {"value": 200, "unit": "rpm"}
